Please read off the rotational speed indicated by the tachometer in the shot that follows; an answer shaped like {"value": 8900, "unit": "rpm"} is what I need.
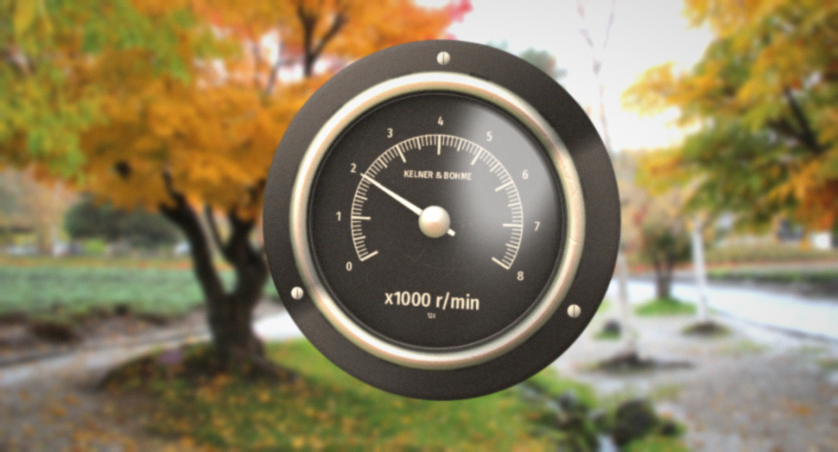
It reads {"value": 2000, "unit": "rpm"}
